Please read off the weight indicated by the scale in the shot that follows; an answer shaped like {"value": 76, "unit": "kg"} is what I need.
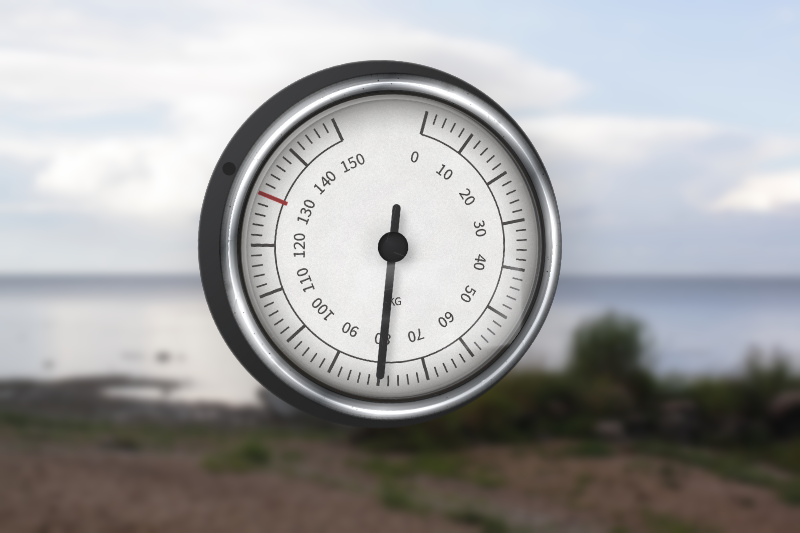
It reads {"value": 80, "unit": "kg"}
